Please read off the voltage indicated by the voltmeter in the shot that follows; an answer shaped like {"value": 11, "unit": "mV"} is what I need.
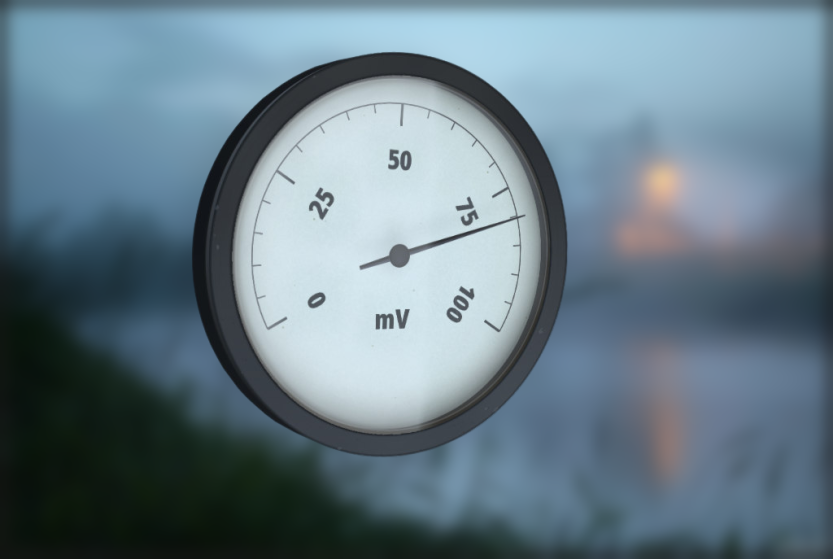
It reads {"value": 80, "unit": "mV"}
